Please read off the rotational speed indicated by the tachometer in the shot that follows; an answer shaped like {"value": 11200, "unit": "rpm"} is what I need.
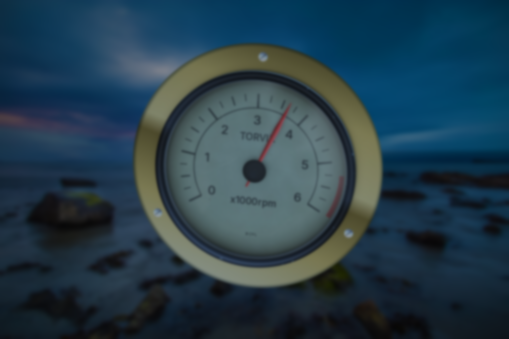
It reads {"value": 3625, "unit": "rpm"}
